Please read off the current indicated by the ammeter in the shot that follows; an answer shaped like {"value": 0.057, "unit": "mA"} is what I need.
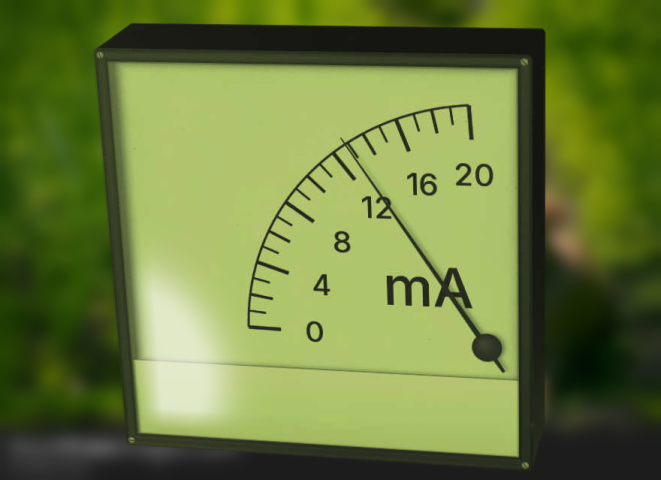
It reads {"value": 13, "unit": "mA"}
